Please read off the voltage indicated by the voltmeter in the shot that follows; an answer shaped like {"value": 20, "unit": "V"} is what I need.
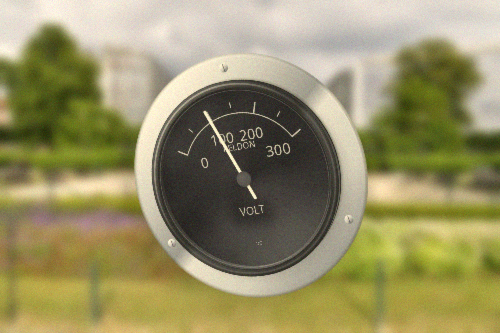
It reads {"value": 100, "unit": "V"}
